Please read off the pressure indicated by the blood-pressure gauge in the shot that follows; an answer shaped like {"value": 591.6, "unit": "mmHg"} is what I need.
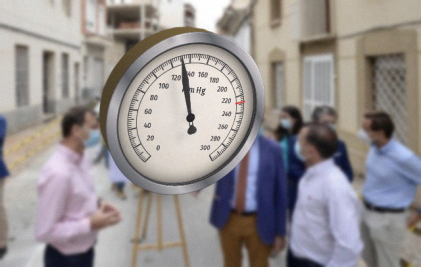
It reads {"value": 130, "unit": "mmHg"}
